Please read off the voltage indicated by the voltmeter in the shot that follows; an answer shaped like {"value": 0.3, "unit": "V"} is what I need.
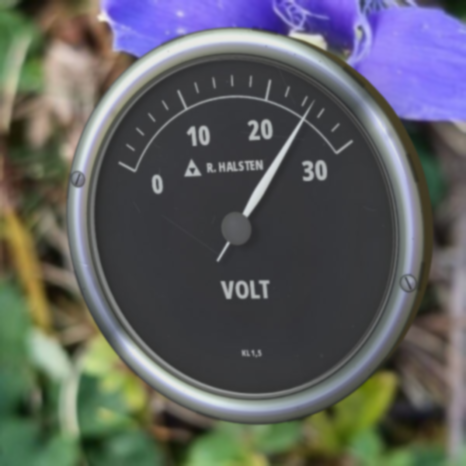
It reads {"value": 25, "unit": "V"}
